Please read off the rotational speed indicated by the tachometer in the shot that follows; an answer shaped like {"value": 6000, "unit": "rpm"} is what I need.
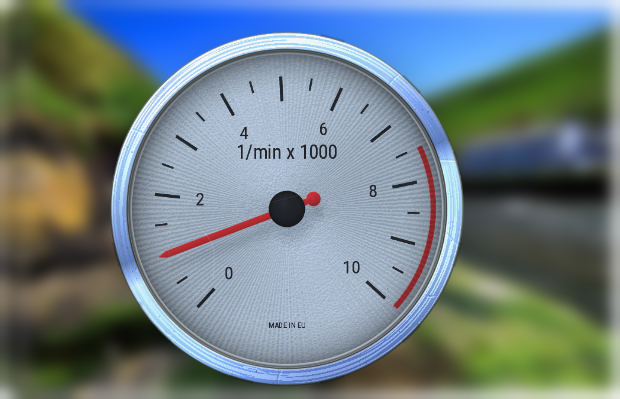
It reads {"value": 1000, "unit": "rpm"}
